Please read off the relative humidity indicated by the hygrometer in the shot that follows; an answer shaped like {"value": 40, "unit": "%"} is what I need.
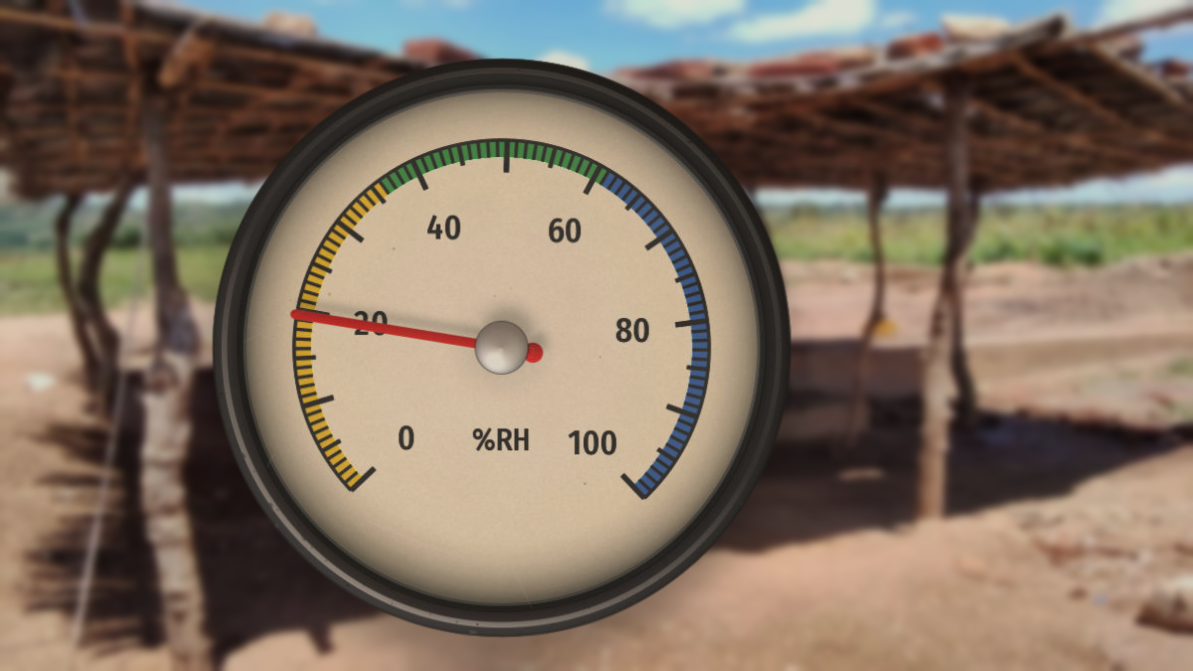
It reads {"value": 19.5, "unit": "%"}
